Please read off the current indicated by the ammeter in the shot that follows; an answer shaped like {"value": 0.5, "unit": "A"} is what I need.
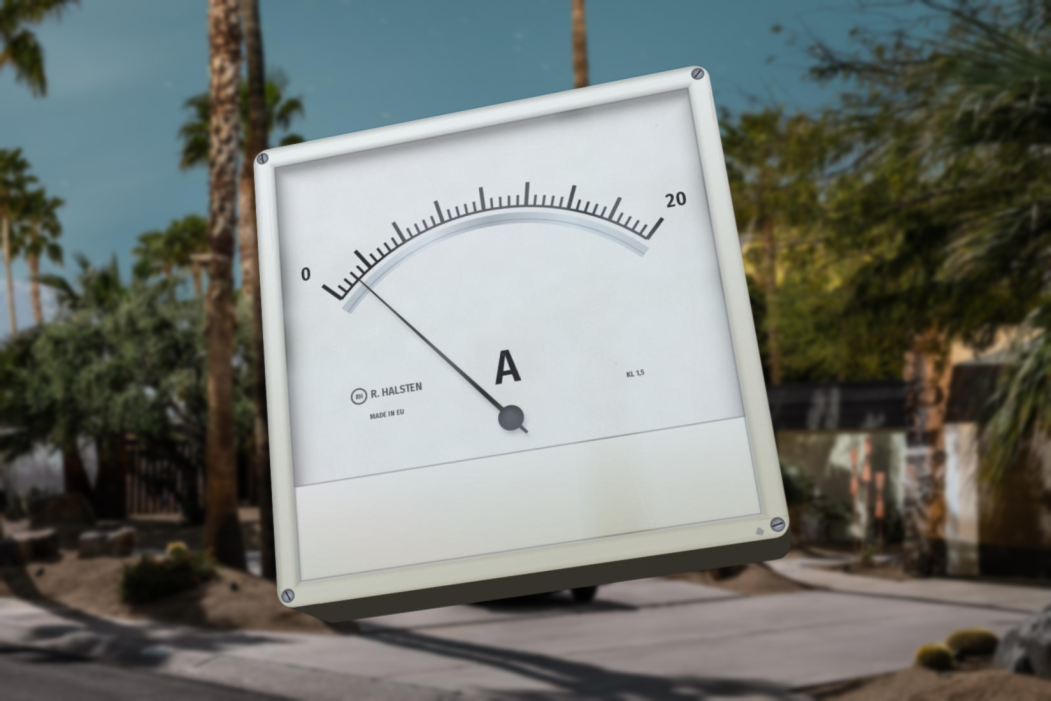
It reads {"value": 1.5, "unit": "A"}
